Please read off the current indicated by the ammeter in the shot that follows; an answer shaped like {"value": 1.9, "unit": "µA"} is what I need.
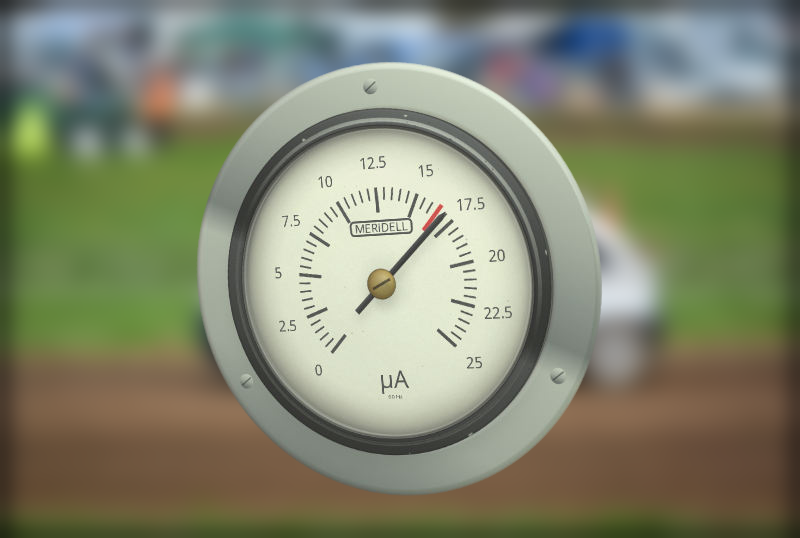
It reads {"value": 17, "unit": "µA"}
